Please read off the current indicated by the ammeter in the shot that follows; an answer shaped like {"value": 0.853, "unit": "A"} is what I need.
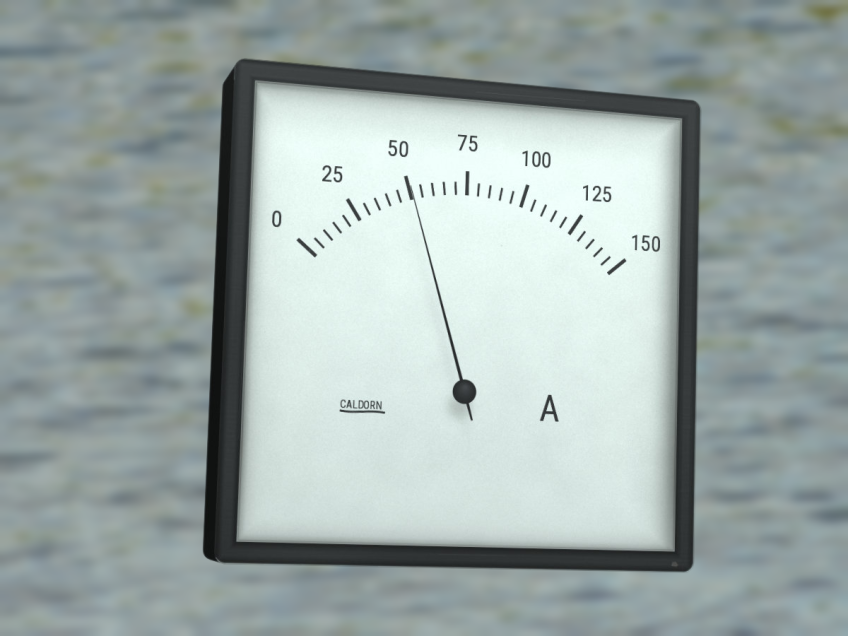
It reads {"value": 50, "unit": "A"}
